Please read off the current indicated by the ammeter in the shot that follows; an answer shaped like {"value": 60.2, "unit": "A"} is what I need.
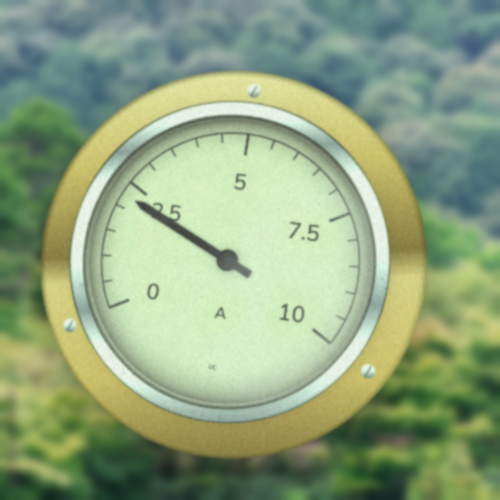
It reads {"value": 2.25, "unit": "A"}
